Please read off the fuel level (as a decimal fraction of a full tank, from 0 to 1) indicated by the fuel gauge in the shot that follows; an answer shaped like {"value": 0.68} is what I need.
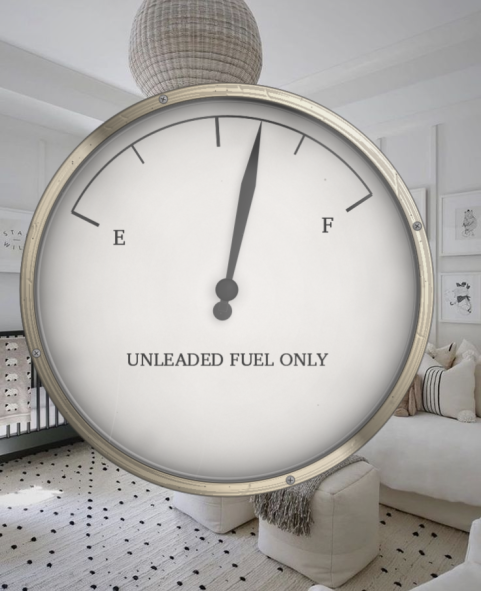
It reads {"value": 0.625}
